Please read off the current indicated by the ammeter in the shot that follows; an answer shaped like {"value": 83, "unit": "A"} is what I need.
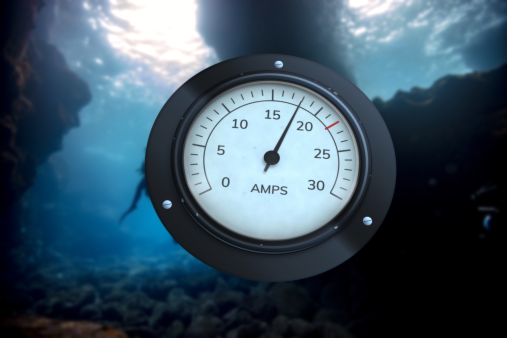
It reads {"value": 18, "unit": "A"}
